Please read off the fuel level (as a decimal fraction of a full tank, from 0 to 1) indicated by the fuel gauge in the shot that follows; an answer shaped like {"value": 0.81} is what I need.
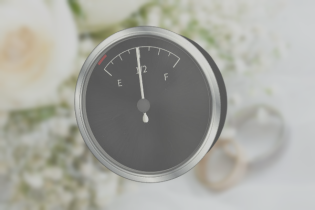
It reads {"value": 0.5}
